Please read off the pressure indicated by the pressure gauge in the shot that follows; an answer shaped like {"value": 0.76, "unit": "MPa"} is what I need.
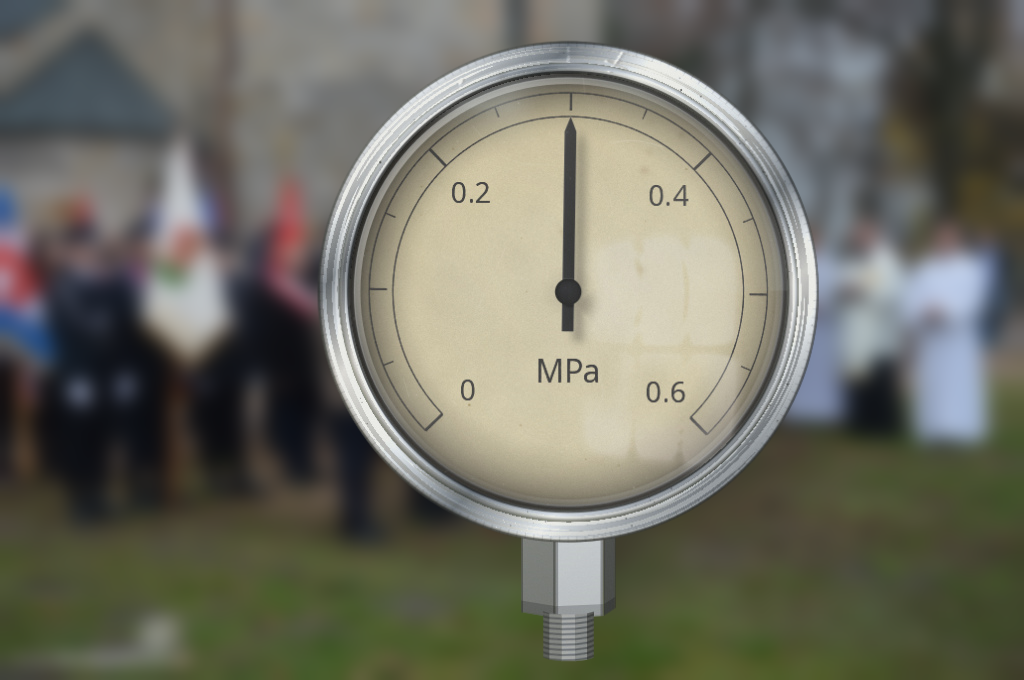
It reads {"value": 0.3, "unit": "MPa"}
